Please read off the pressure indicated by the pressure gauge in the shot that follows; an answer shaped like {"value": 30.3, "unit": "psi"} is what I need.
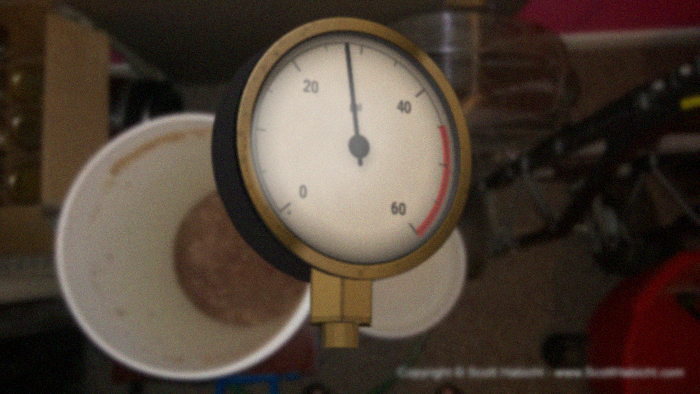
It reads {"value": 27.5, "unit": "psi"}
